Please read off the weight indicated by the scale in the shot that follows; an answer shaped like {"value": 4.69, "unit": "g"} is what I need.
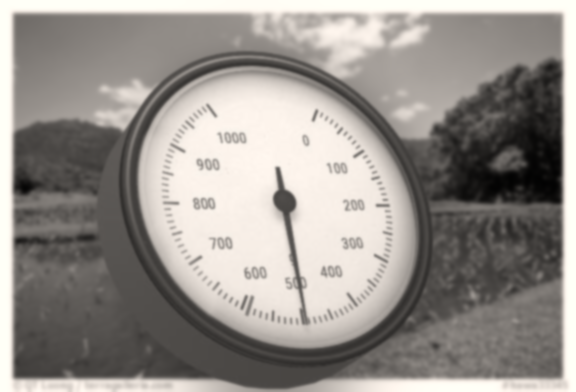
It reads {"value": 500, "unit": "g"}
